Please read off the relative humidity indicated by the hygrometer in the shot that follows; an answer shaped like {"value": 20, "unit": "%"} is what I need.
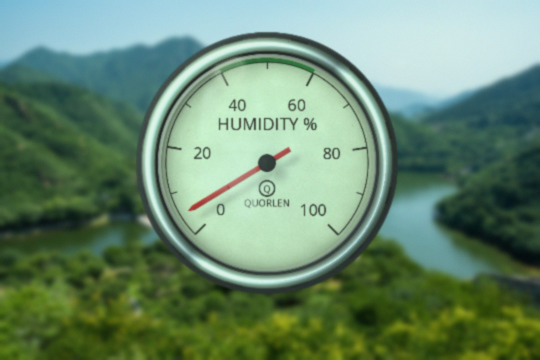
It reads {"value": 5, "unit": "%"}
